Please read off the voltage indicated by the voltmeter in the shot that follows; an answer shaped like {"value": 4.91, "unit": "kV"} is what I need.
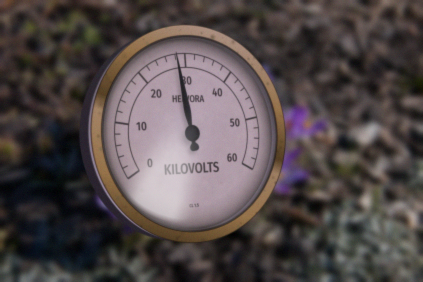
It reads {"value": 28, "unit": "kV"}
